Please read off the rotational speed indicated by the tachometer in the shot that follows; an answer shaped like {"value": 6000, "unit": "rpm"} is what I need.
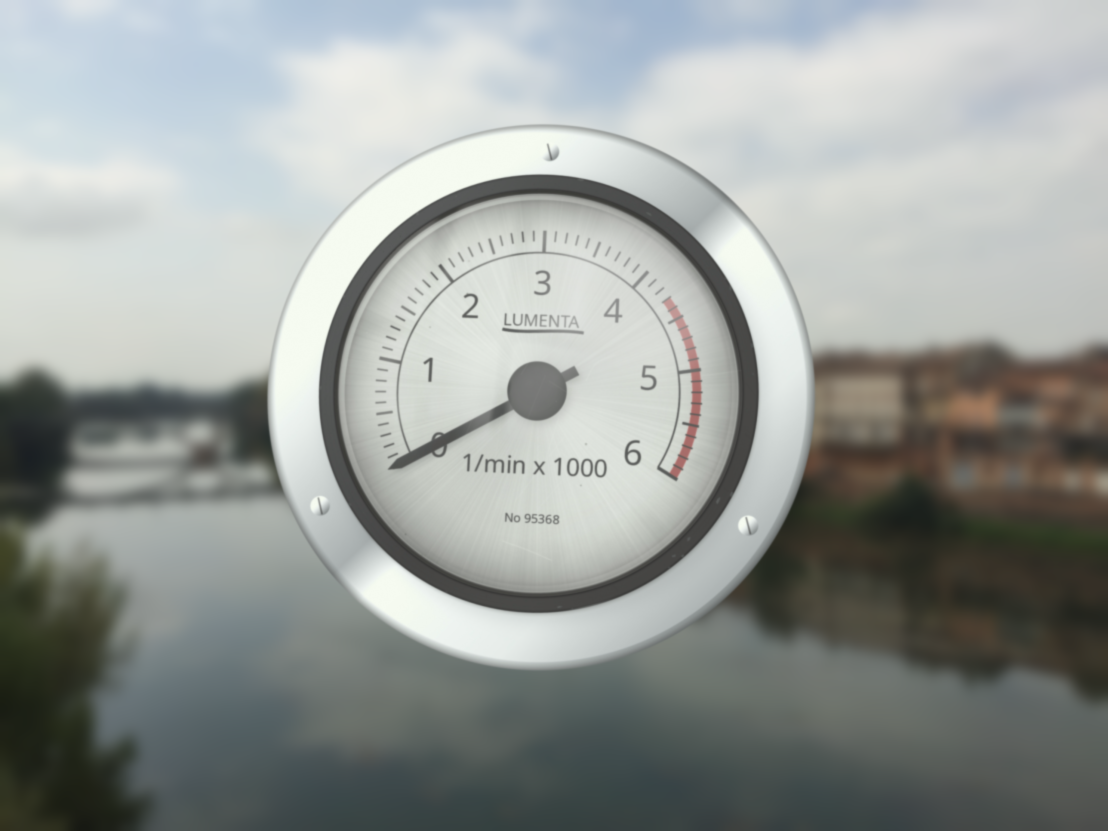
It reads {"value": 0, "unit": "rpm"}
